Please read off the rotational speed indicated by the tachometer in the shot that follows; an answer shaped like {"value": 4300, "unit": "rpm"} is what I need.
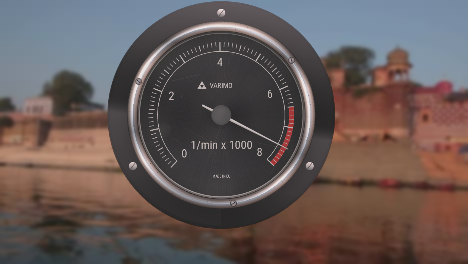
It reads {"value": 7500, "unit": "rpm"}
